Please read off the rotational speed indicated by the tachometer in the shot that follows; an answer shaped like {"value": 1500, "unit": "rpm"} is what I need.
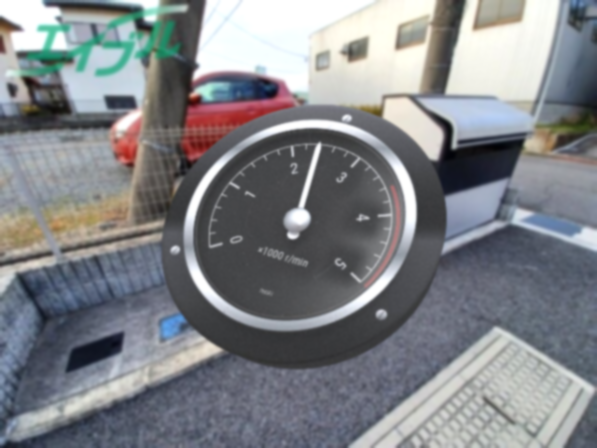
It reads {"value": 2400, "unit": "rpm"}
